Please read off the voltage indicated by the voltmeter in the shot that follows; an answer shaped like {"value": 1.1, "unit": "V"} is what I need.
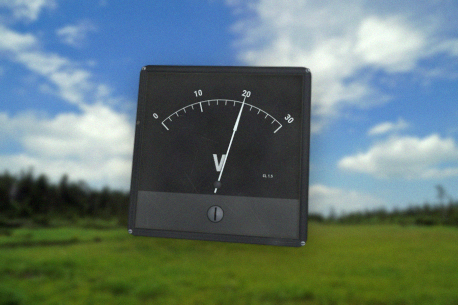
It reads {"value": 20, "unit": "V"}
